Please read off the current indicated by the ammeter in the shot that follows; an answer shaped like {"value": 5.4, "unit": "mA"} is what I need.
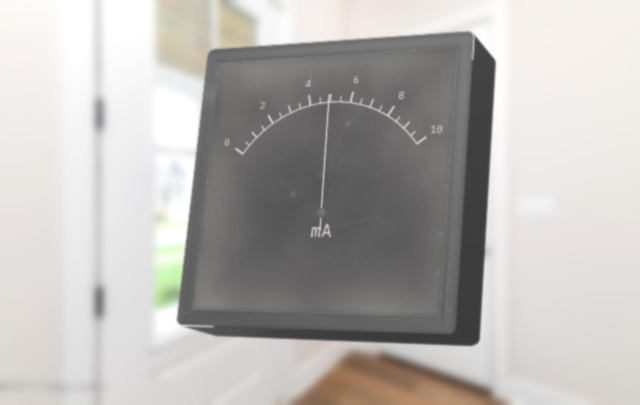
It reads {"value": 5, "unit": "mA"}
